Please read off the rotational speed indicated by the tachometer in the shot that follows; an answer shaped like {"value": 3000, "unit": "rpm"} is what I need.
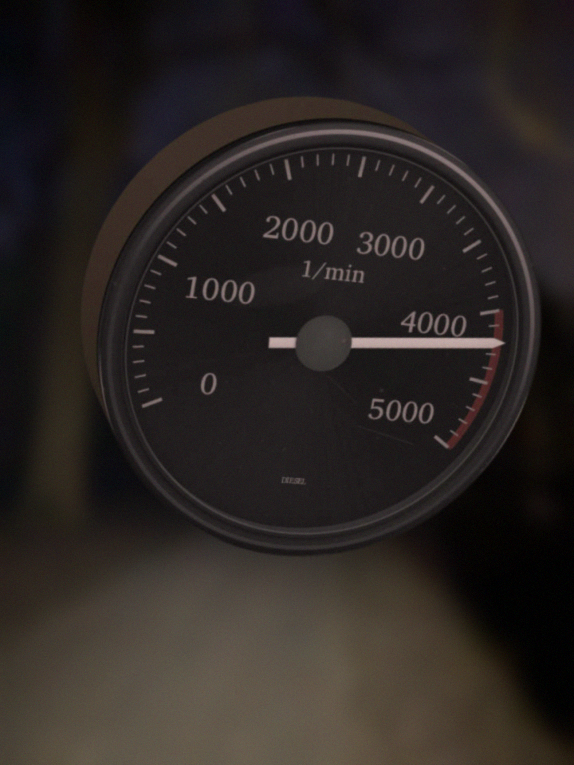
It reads {"value": 4200, "unit": "rpm"}
